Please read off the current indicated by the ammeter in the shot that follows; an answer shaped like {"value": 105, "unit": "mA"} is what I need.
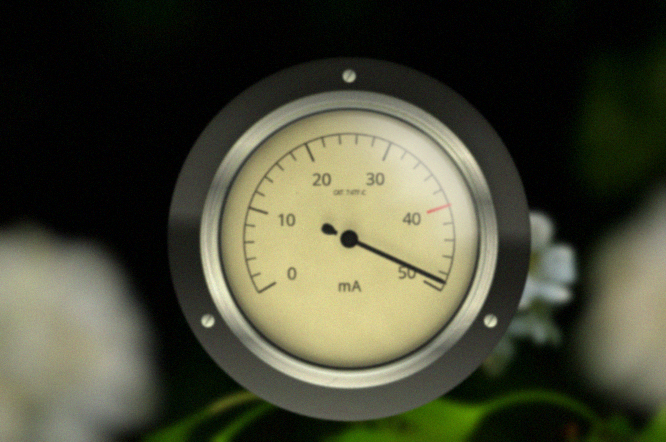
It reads {"value": 49, "unit": "mA"}
